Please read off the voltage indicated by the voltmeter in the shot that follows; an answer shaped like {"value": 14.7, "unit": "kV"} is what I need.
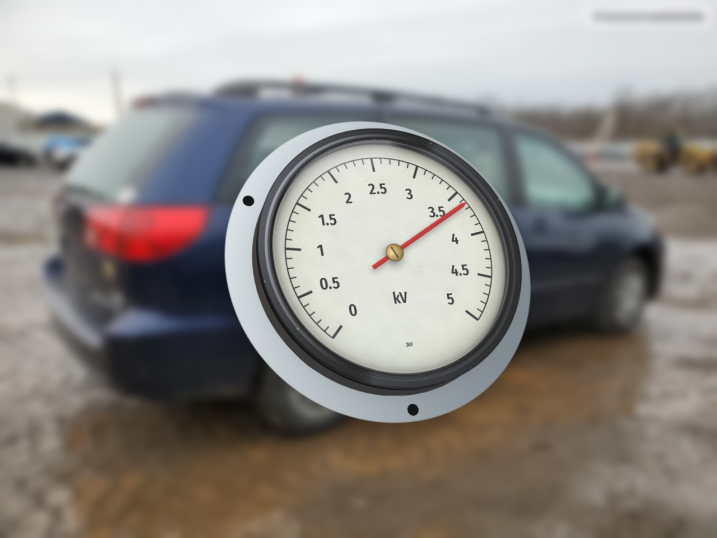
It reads {"value": 3.65, "unit": "kV"}
